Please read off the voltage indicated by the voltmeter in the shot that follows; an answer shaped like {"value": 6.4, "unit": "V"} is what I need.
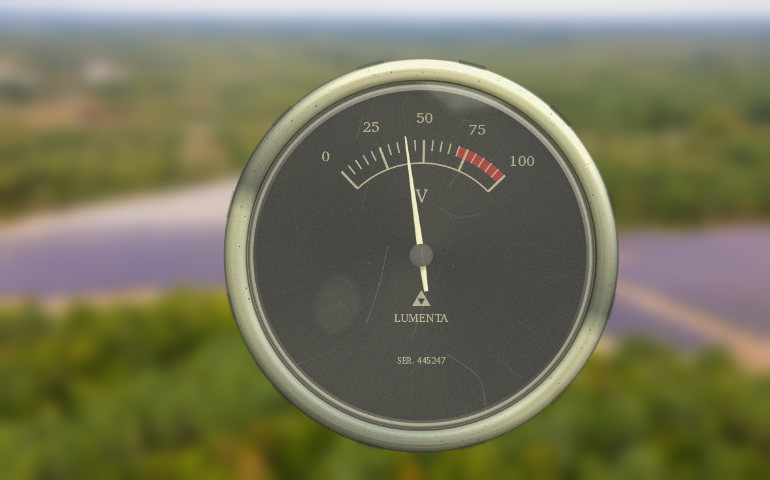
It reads {"value": 40, "unit": "V"}
